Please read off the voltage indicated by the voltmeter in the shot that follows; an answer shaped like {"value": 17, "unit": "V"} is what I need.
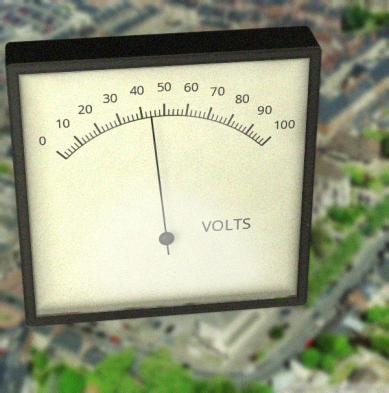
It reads {"value": 44, "unit": "V"}
